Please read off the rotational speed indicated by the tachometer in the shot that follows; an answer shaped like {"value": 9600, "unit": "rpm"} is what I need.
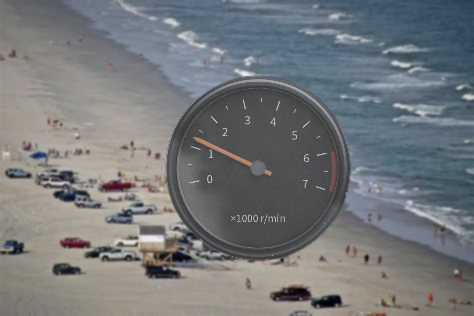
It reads {"value": 1250, "unit": "rpm"}
